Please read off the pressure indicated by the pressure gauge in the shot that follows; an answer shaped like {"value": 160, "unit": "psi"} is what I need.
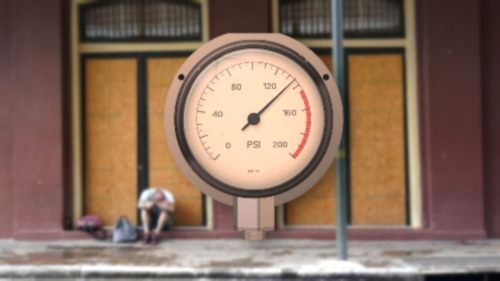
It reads {"value": 135, "unit": "psi"}
